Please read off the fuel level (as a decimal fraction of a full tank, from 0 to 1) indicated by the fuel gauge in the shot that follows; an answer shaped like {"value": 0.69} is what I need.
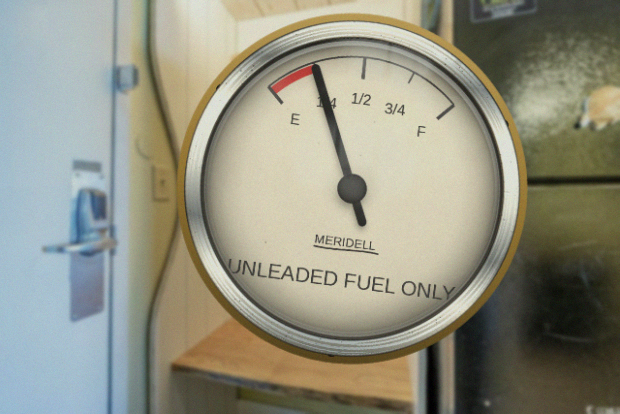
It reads {"value": 0.25}
